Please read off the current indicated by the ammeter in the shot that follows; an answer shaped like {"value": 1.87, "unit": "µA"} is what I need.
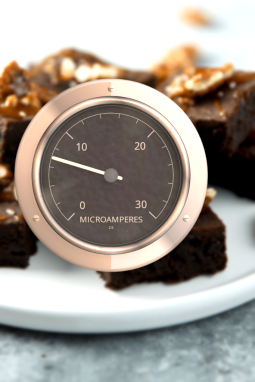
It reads {"value": 7, "unit": "µA"}
